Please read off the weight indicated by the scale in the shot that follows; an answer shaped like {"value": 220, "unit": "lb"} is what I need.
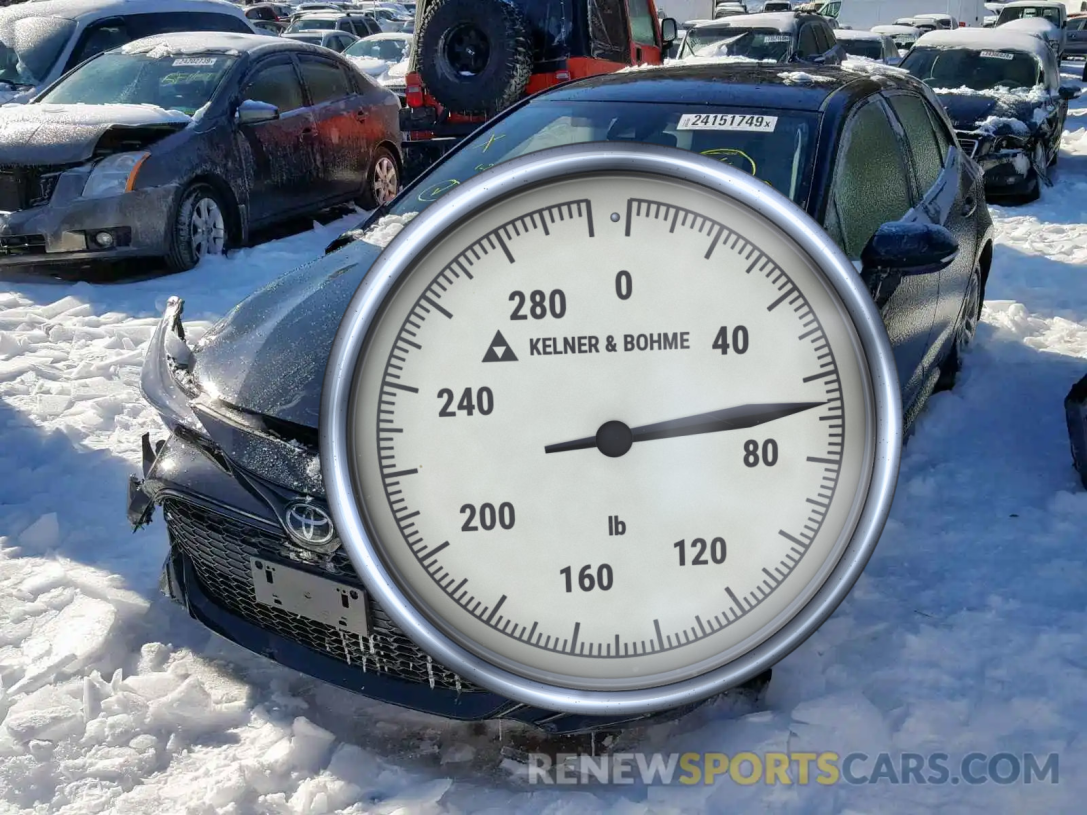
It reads {"value": 66, "unit": "lb"}
